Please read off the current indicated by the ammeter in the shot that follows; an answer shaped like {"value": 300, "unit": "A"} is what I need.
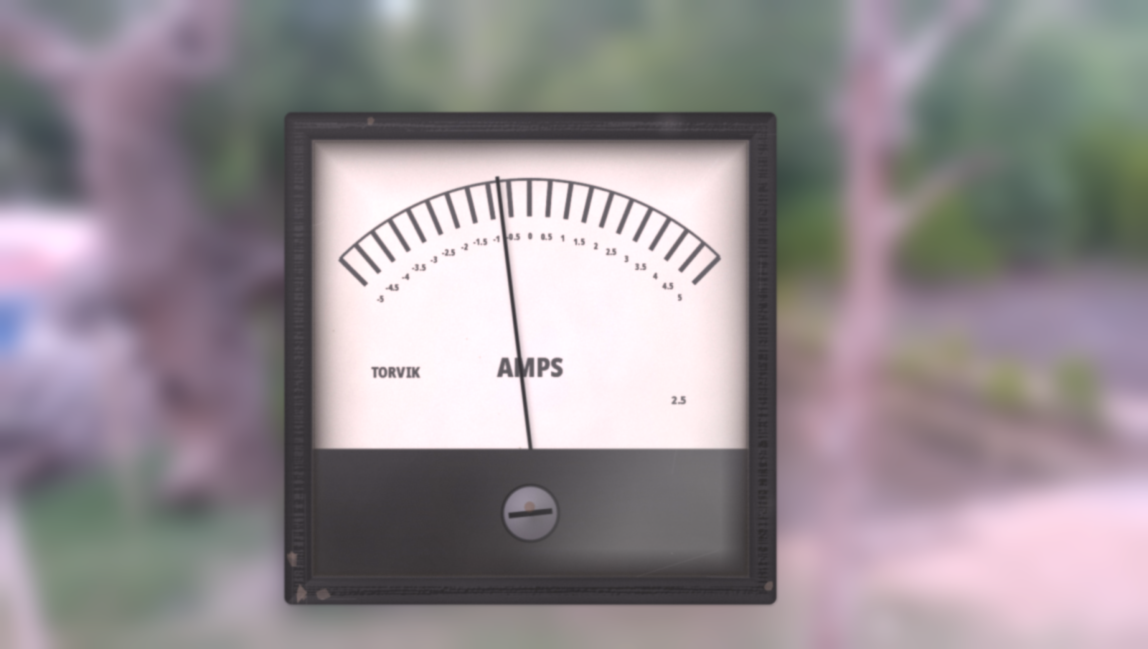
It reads {"value": -0.75, "unit": "A"}
